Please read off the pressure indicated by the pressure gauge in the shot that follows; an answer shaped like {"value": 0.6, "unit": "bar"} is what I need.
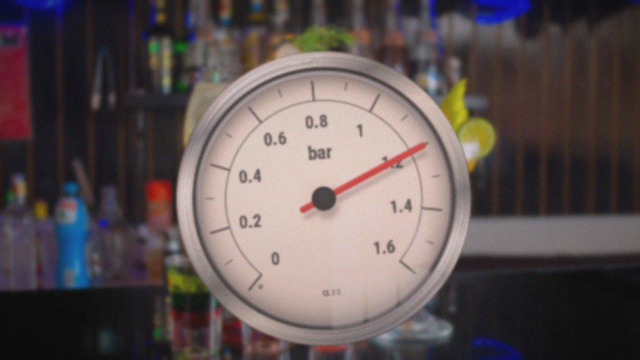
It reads {"value": 1.2, "unit": "bar"}
